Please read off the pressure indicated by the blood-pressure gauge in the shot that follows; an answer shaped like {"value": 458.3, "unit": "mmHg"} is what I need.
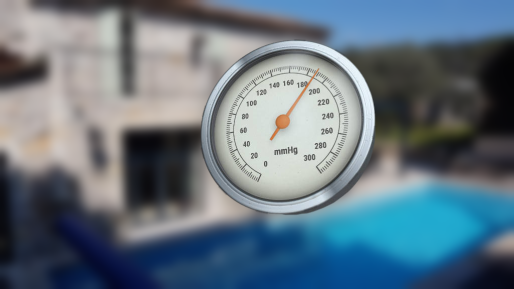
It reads {"value": 190, "unit": "mmHg"}
